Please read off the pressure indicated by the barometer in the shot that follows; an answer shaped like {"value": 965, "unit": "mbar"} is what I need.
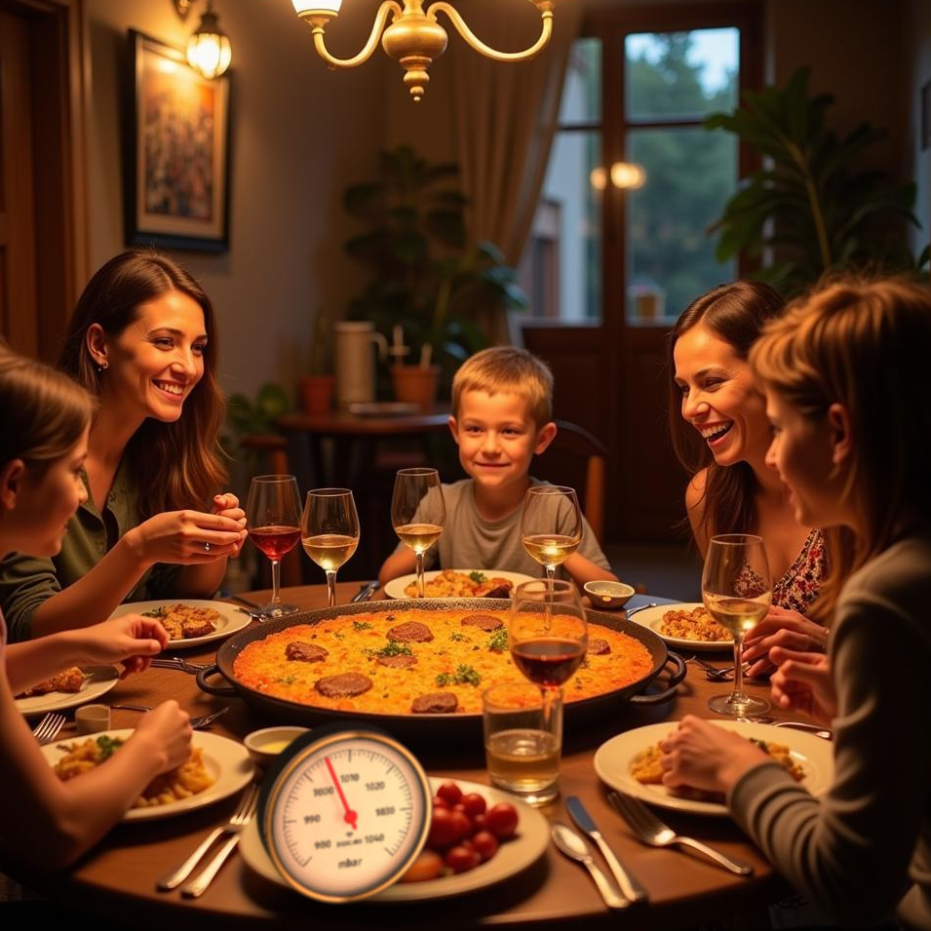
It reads {"value": 1005, "unit": "mbar"}
